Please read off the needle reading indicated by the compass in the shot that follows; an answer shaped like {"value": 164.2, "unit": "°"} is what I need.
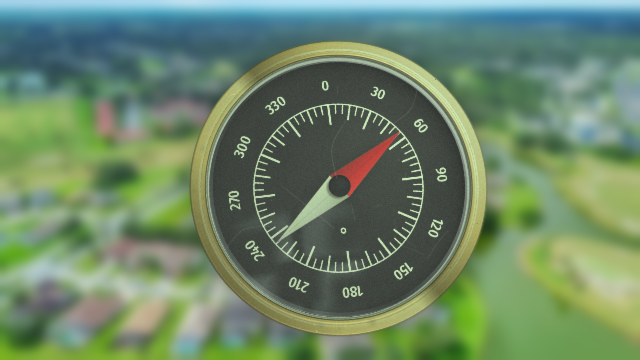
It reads {"value": 55, "unit": "°"}
